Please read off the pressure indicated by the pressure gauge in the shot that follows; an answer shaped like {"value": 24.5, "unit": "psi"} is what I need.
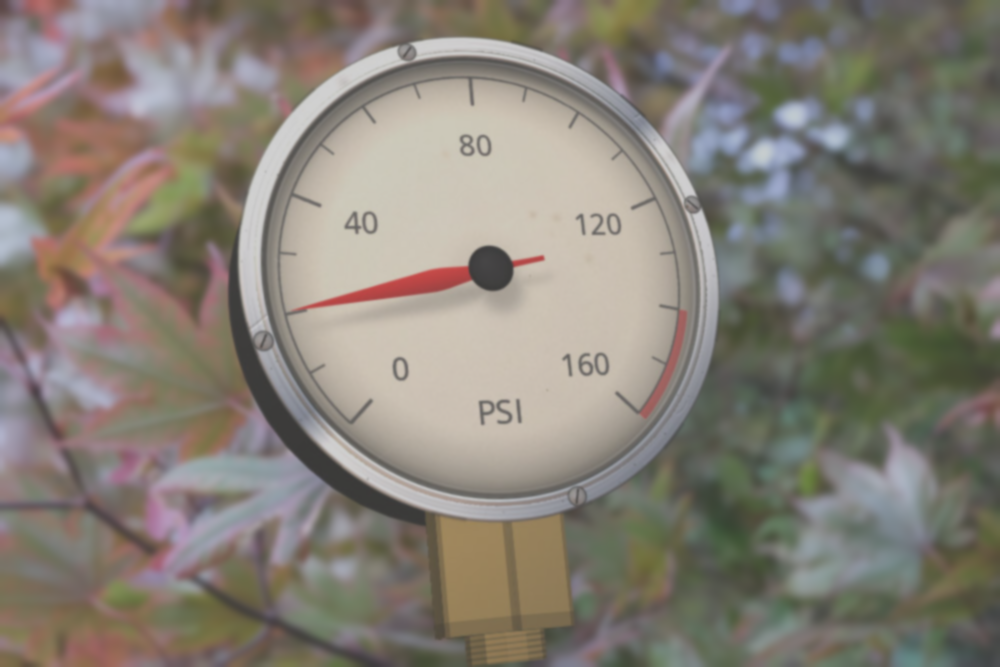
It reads {"value": 20, "unit": "psi"}
